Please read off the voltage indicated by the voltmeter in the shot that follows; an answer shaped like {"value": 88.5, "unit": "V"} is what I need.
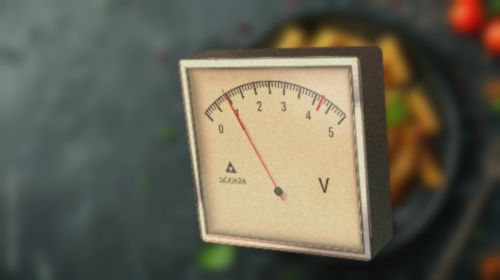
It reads {"value": 1, "unit": "V"}
